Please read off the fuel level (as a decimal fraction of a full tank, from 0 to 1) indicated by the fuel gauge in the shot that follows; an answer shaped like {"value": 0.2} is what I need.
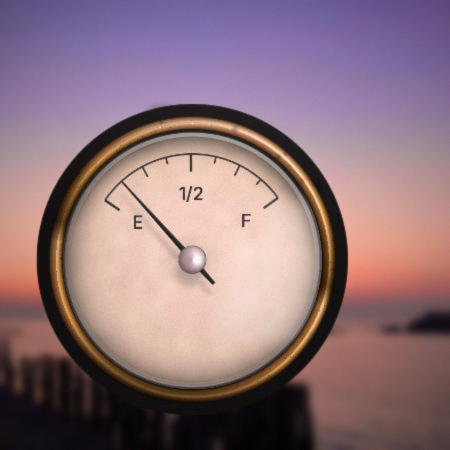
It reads {"value": 0.125}
